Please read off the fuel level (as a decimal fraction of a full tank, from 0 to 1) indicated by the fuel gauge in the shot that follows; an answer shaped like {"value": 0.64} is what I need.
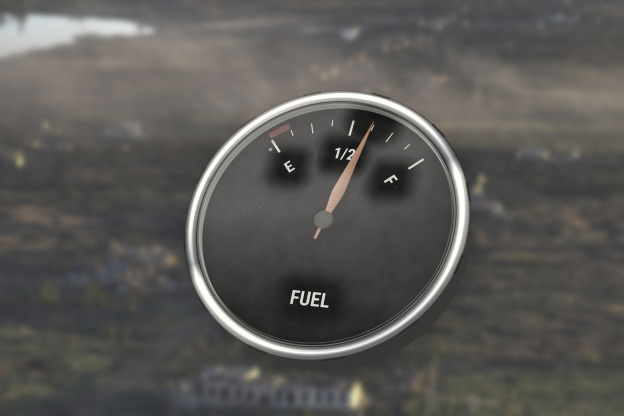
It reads {"value": 0.625}
